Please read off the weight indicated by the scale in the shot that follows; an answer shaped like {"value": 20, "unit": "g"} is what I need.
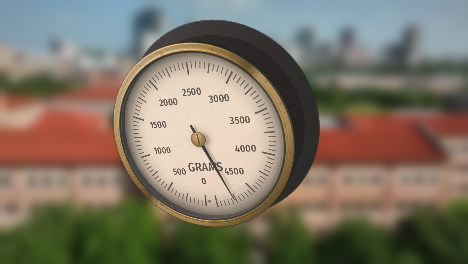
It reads {"value": 4750, "unit": "g"}
